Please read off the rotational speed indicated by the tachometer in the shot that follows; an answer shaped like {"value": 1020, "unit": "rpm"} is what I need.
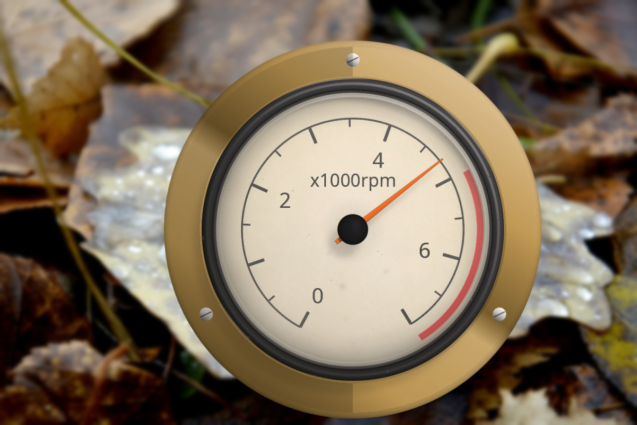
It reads {"value": 4750, "unit": "rpm"}
